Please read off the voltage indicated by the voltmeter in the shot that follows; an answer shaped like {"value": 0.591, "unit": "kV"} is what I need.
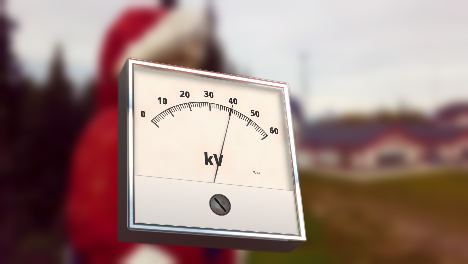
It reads {"value": 40, "unit": "kV"}
